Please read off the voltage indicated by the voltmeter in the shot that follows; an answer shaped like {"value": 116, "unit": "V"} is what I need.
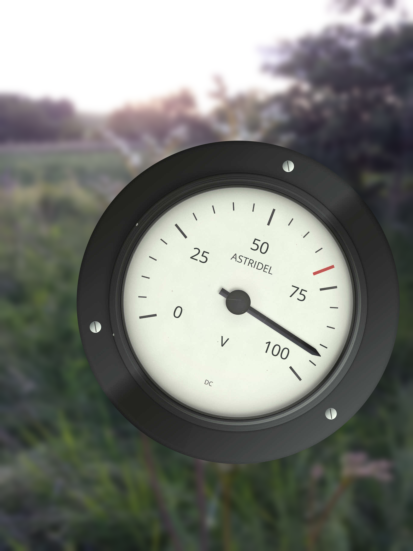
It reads {"value": 92.5, "unit": "V"}
